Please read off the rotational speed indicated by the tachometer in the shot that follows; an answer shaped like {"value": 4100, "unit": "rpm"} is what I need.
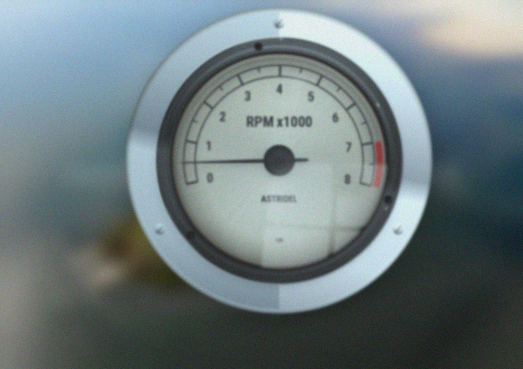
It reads {"value": 500, "unit": "rpm"}
